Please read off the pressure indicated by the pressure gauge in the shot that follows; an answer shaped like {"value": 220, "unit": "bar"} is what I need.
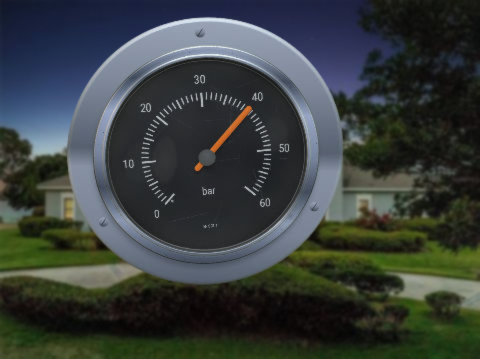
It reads {"value": 40, "unit": "bar"}
